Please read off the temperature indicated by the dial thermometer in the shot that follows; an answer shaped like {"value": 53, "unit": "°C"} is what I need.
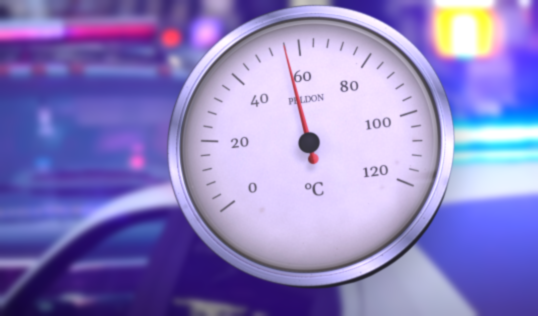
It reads {"value": 56, "unit": "°C"}
